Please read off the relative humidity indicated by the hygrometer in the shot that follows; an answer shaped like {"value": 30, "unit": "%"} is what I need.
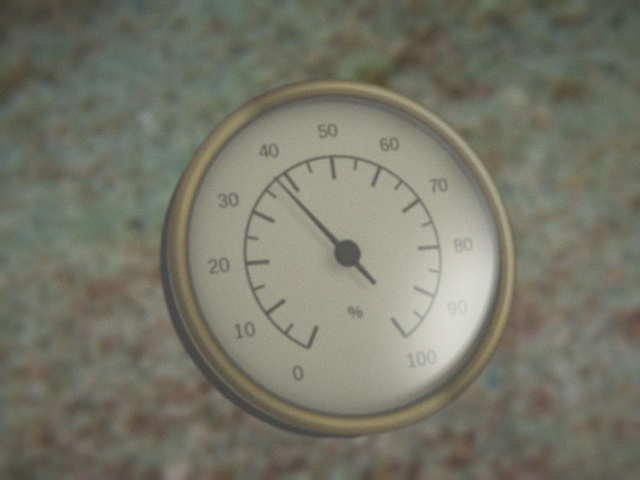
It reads {"value": 37.5, "unit": "%"}
